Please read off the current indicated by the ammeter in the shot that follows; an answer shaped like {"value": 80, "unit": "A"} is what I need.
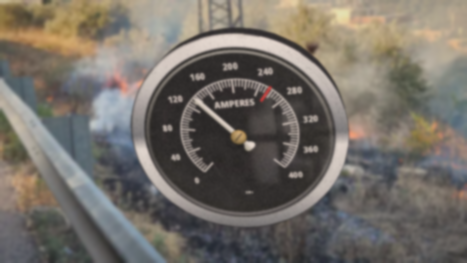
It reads {"value": 140, "unit": "A"}
